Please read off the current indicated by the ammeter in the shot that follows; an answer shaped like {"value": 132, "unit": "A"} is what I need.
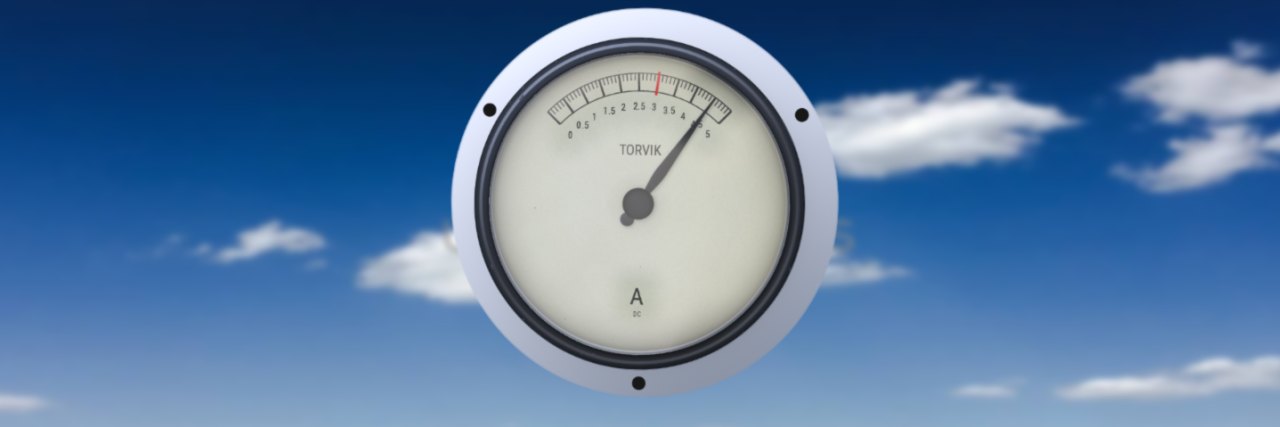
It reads {"value": 4.5, "unit": "A"}
